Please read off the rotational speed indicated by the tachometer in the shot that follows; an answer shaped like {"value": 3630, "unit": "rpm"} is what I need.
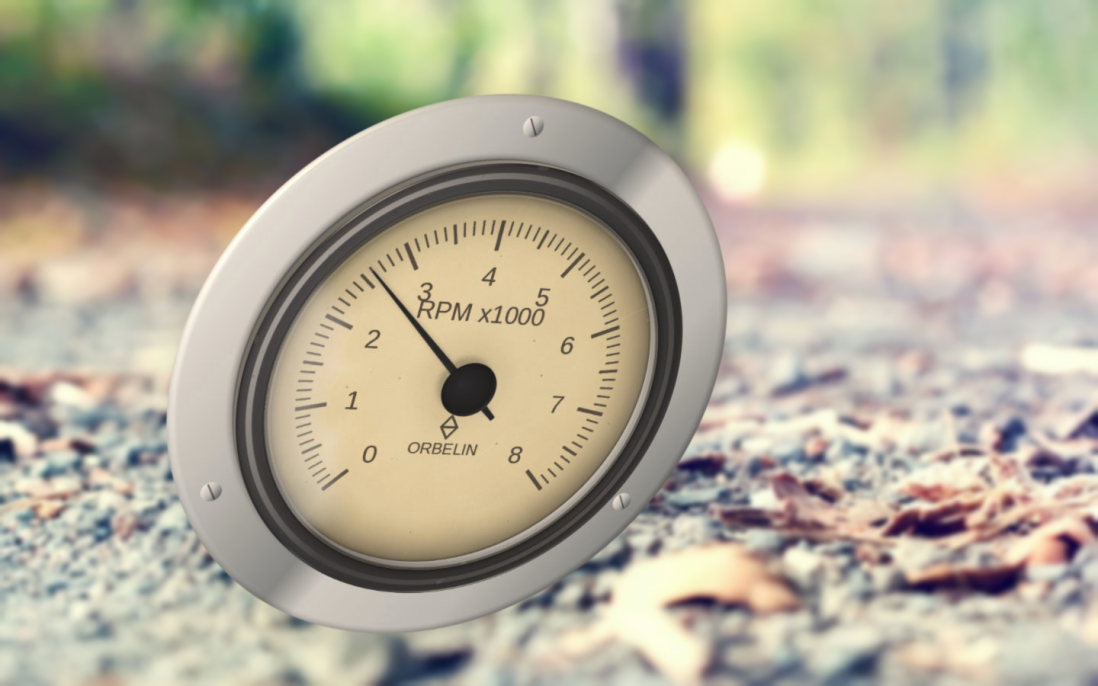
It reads {"value": 2600, "unit": "rpm"}
